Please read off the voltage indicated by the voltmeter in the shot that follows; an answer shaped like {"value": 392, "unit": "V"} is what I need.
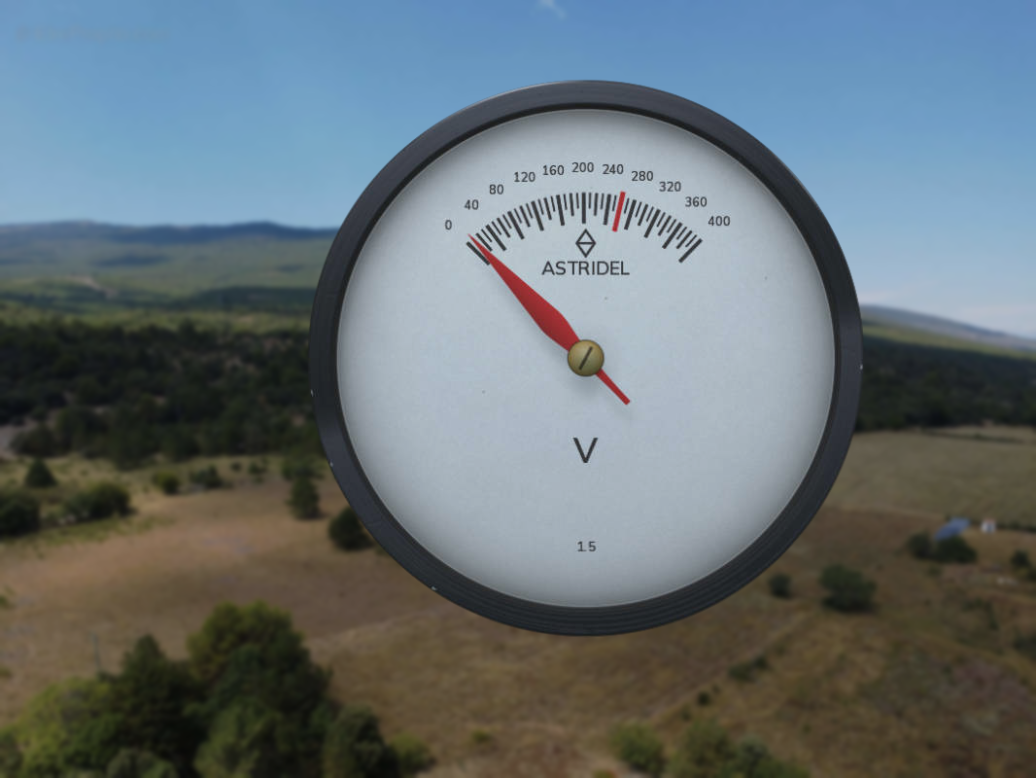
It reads {"value": 10, "unit": "V"}
